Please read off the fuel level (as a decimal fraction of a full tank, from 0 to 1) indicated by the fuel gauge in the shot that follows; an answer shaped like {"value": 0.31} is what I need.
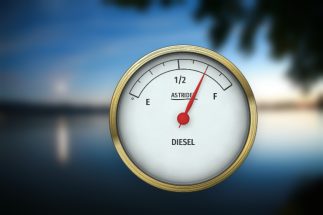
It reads {"value": 0.75}
